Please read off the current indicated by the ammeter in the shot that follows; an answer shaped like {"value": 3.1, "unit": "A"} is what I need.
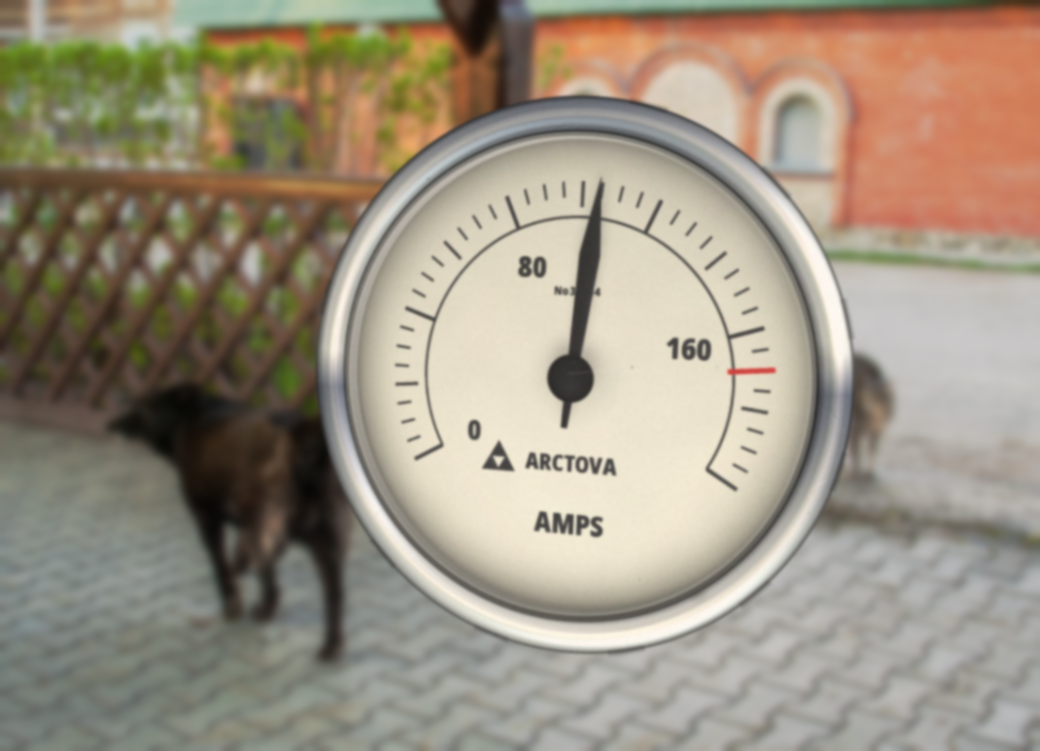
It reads {"value": 105, "unit": "A"}
